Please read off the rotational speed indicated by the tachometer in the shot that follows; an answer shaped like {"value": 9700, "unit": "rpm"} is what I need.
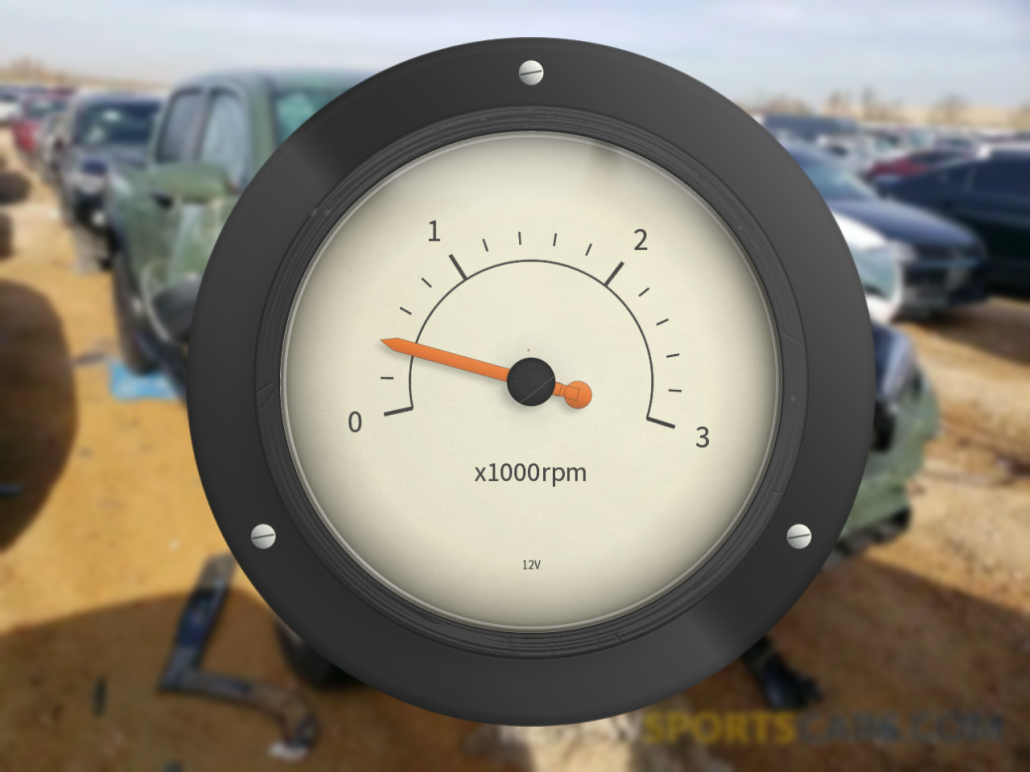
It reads {"value": 400, "unit": "rpm"}
